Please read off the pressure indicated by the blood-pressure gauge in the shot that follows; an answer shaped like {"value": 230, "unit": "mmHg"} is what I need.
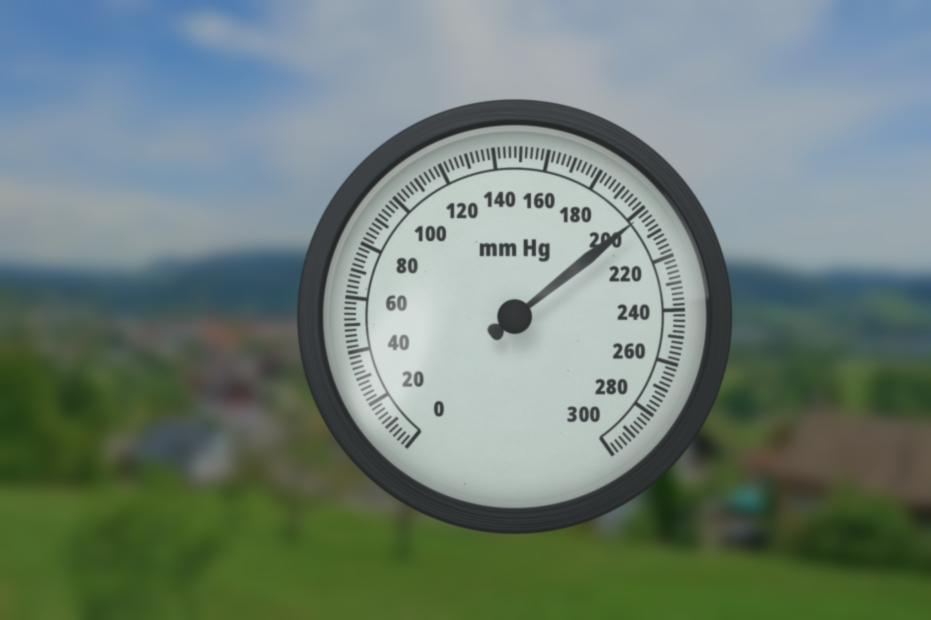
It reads {"value": 202, "unit": "mmHg"}
